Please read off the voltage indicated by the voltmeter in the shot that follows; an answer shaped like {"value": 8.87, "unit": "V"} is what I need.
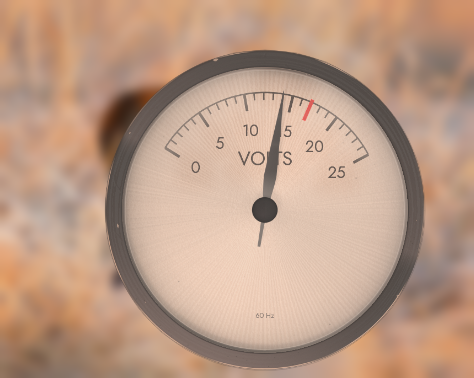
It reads {"value": 14, "unit": "V"}
